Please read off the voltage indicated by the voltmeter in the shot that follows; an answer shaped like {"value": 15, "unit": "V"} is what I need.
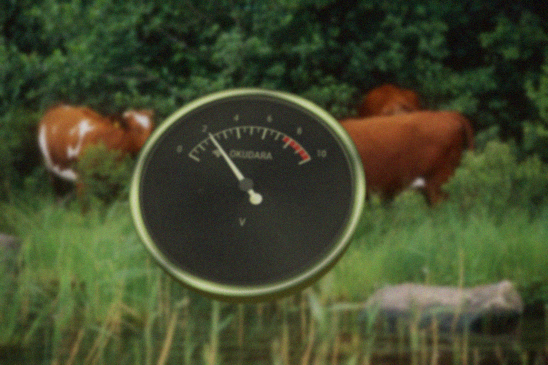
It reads {"value": 2, "unit": "V"}
